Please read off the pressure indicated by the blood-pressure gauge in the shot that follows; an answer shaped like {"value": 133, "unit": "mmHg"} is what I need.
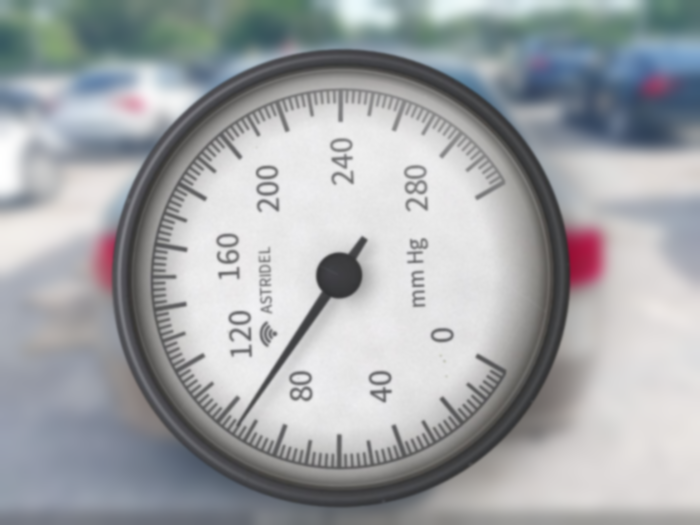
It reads {"value": 94, "unit": "mmHg"}
